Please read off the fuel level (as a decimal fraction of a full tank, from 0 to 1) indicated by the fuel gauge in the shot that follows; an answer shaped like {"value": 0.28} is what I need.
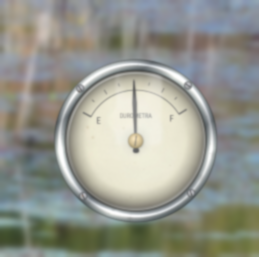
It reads {"value": 0.5}
